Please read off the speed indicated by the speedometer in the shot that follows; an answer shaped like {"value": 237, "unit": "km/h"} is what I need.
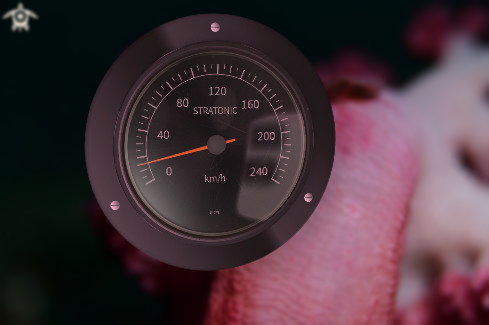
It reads {"value": 15, "unit": "km/h"}
